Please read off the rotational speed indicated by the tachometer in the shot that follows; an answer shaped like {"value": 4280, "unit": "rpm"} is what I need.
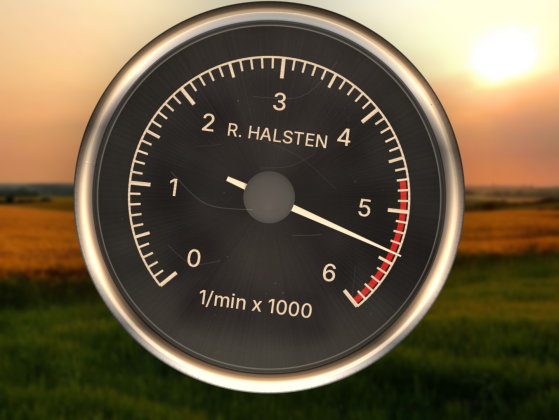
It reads {"value": 5400, "unit": "rpm"}
